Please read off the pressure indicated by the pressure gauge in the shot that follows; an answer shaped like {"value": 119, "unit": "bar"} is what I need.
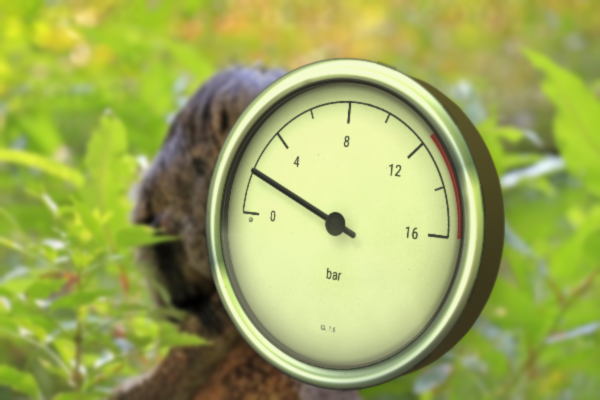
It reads {"value": 2, "unit": "bar"}
